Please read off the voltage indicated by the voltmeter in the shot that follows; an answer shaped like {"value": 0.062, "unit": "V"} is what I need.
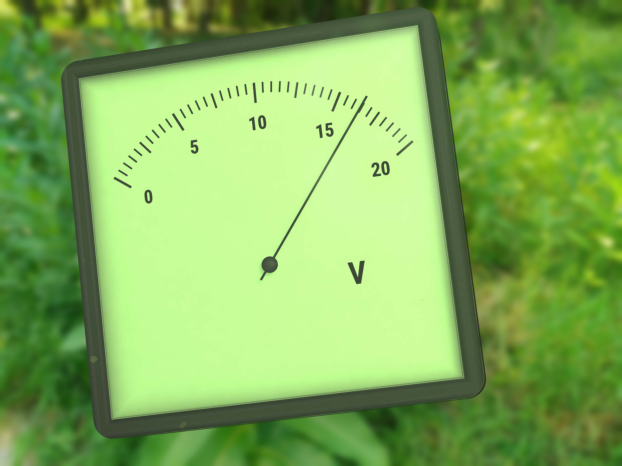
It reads {"value": 16.5, "unit": "V"}
